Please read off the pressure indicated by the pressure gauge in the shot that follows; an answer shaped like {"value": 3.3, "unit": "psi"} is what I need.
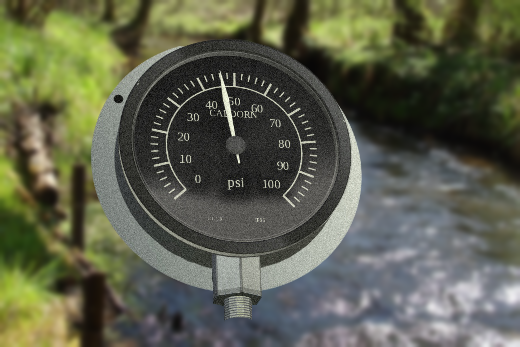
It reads {"value": 46, "unit": "psi"}
